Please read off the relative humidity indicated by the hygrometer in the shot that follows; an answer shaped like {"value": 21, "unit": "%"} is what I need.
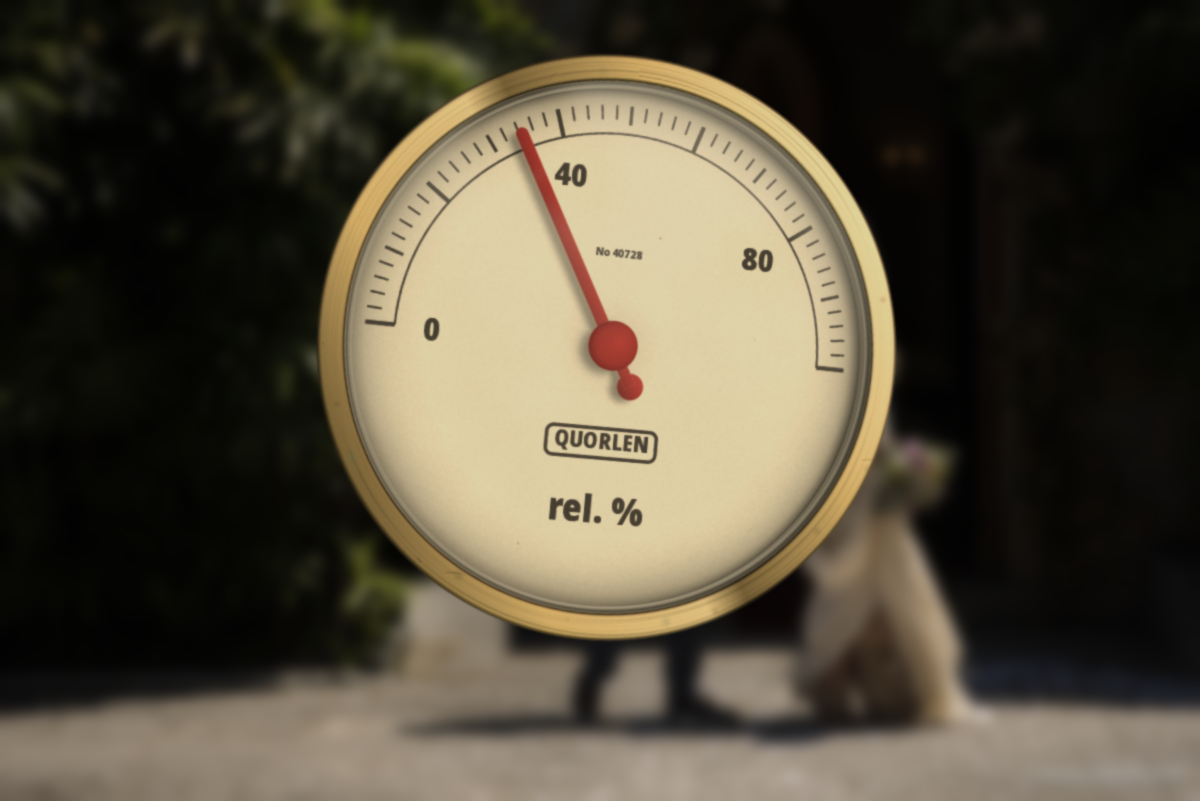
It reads {"value": 34, "unit": "%"}
